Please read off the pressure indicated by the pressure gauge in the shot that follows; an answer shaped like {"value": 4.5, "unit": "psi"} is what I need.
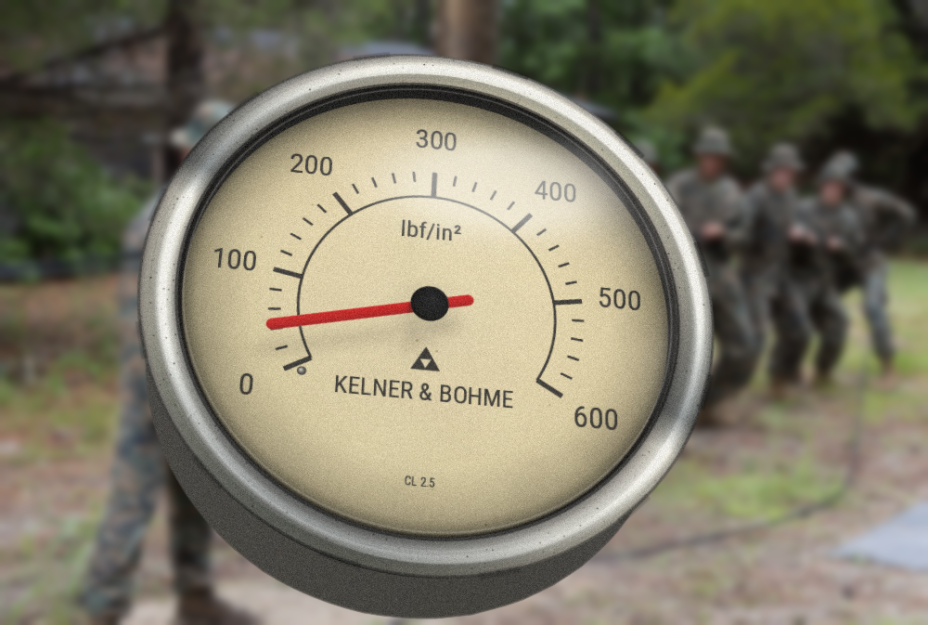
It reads {"value": 40, "unit": "psi"}
